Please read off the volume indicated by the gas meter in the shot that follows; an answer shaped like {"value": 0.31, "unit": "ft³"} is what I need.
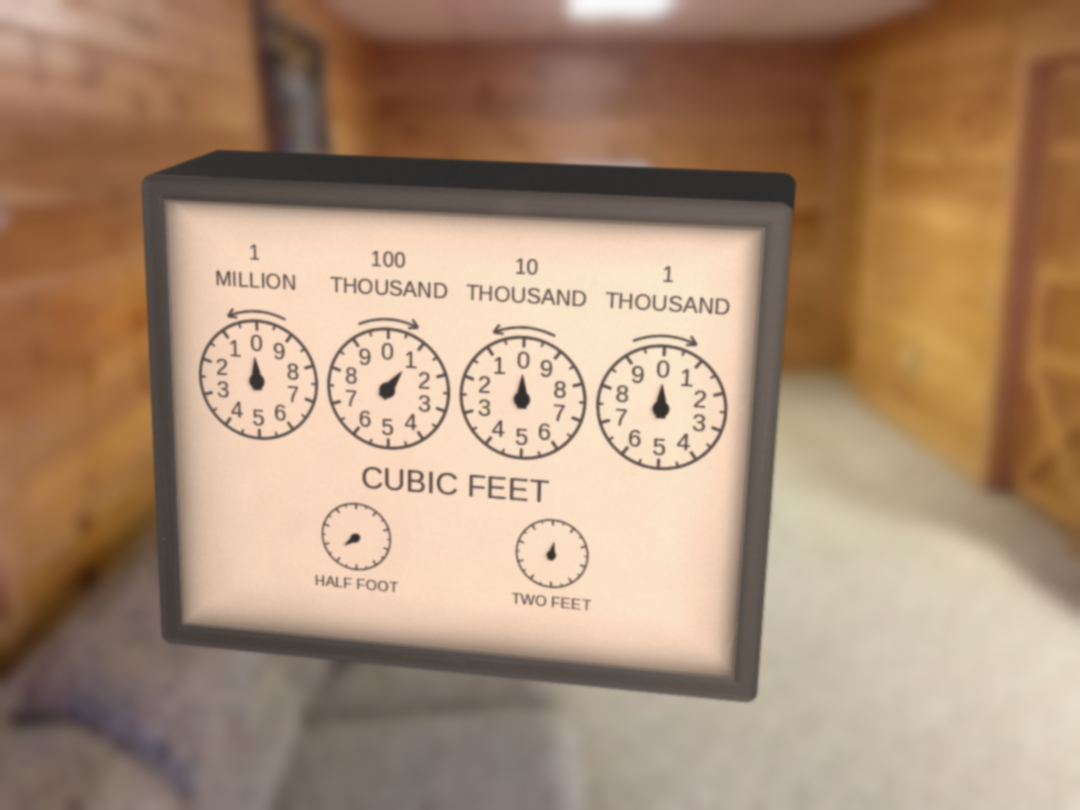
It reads {"value": 10000, "unit": "ft³"}
